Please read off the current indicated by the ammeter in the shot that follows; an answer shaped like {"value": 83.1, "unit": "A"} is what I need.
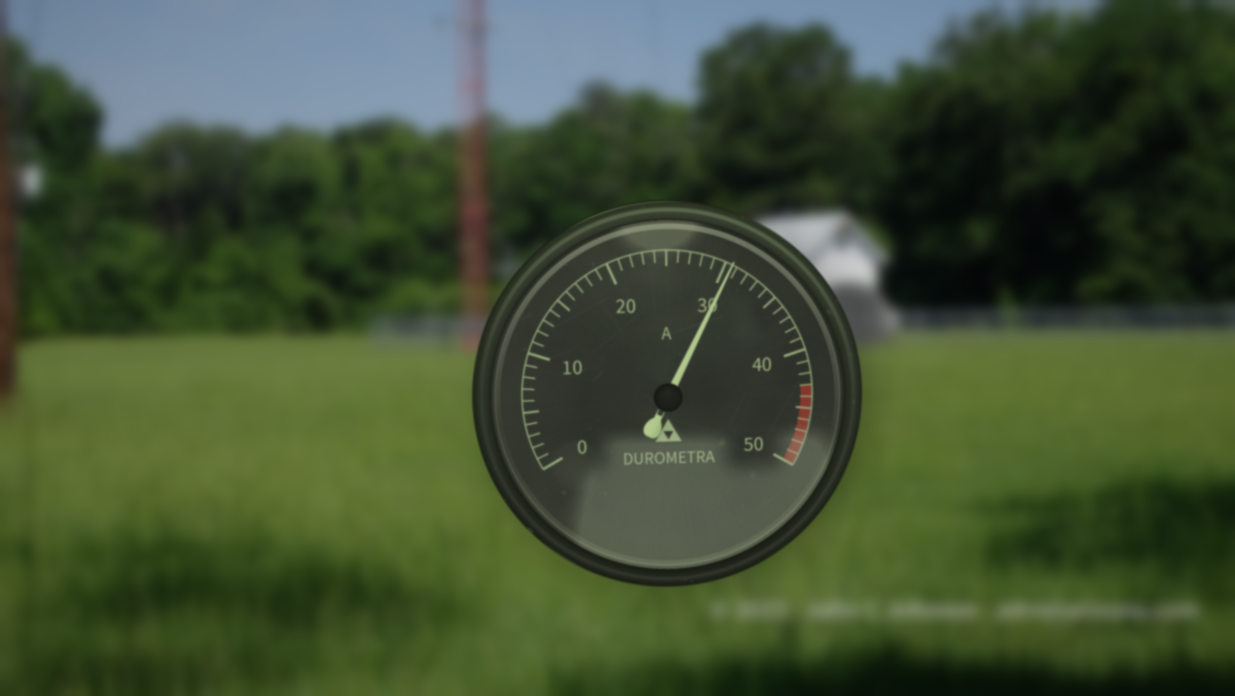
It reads {"value": 30.5, "unit": "A"}
